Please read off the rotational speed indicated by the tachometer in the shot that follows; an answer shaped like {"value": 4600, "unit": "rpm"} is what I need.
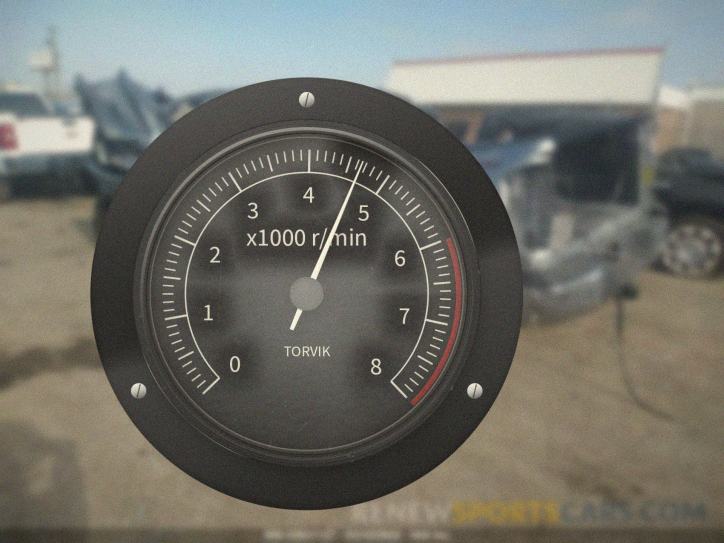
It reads {"value": 4650, "unit": "rpm"}
